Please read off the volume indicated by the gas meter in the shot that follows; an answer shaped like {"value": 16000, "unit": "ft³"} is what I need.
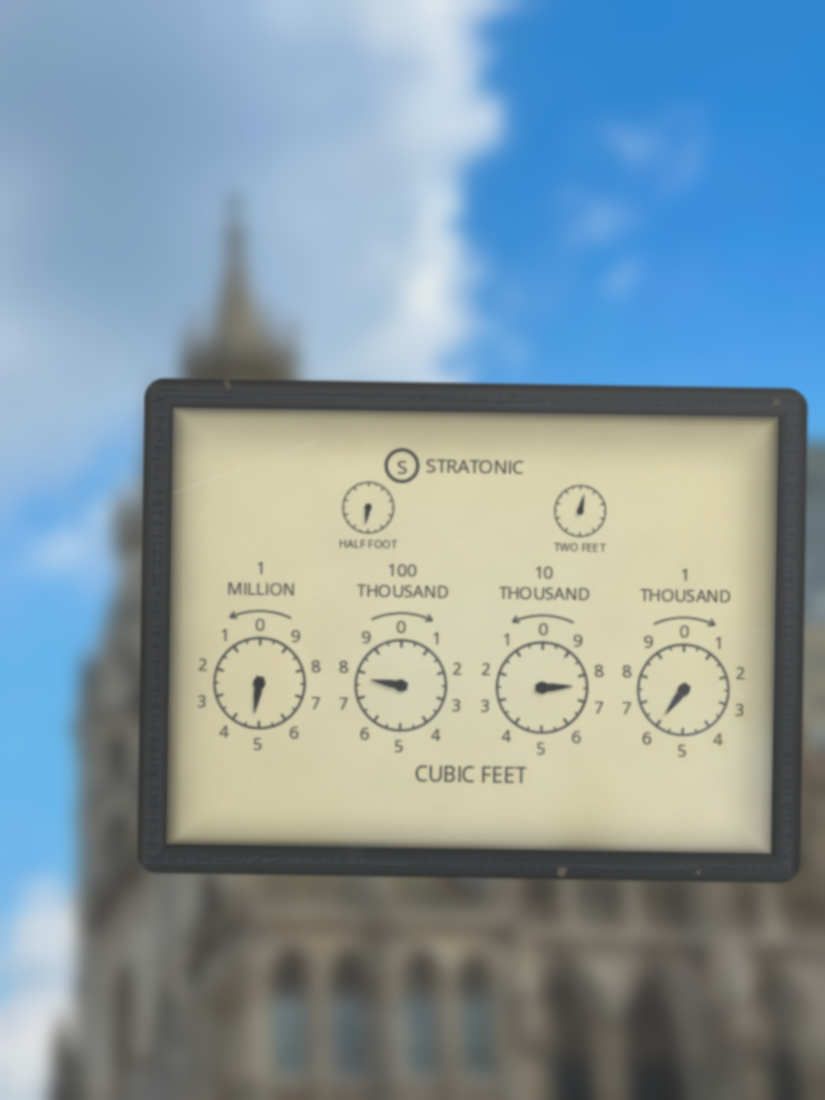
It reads {"value": 477600, "unit": "ft³"}
